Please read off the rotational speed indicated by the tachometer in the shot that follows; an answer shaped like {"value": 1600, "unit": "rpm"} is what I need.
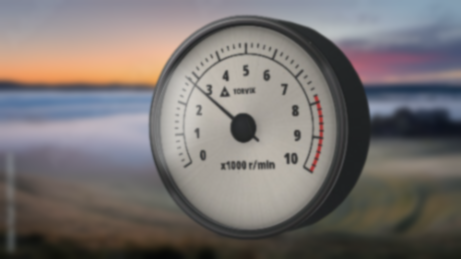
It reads {"value": 2800, "unit": "rpm"}
